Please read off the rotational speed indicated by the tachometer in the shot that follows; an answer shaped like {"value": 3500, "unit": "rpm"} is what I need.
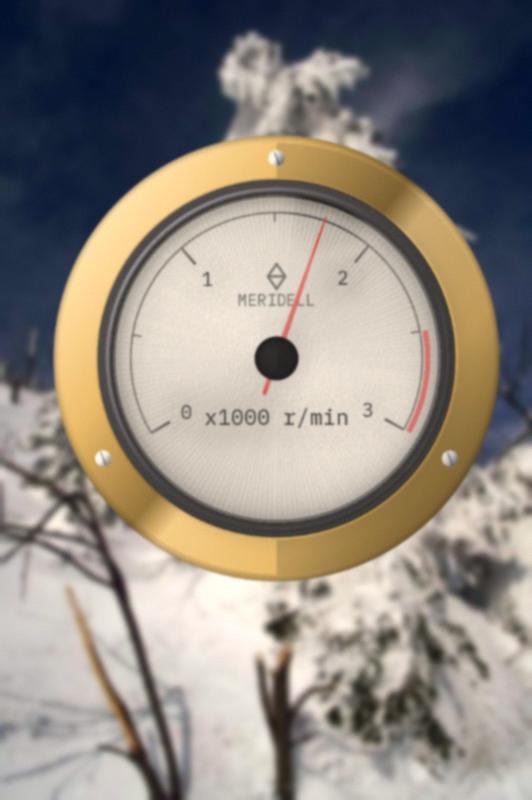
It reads {"value": 1750, "unit": "rpm"}
